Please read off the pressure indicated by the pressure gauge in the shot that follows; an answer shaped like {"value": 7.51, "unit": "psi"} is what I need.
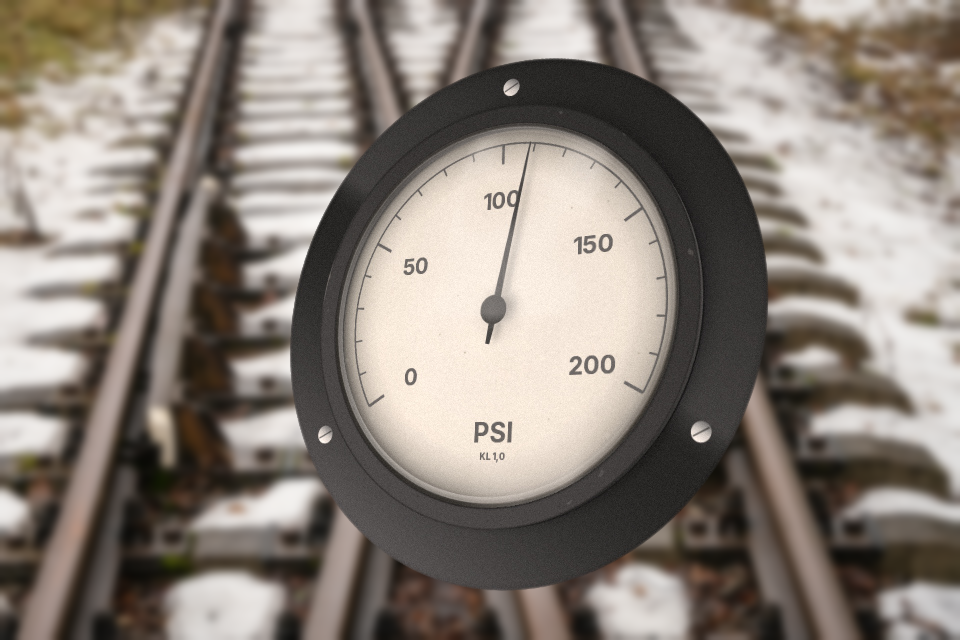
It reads {"value": 110, "unit": "psi"}
